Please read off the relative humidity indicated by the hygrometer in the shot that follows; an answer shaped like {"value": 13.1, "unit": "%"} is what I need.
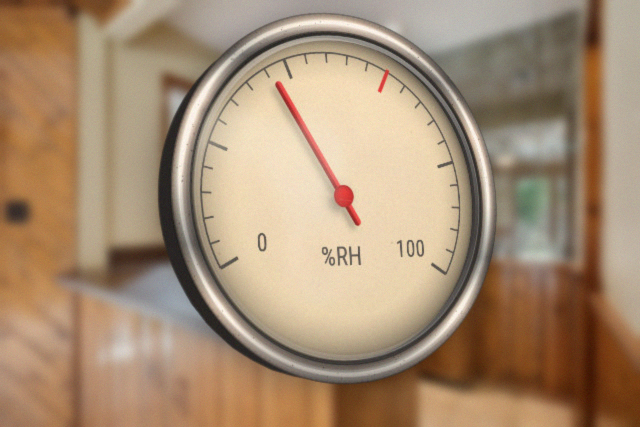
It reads {"value": 36, "unit": "%"}
